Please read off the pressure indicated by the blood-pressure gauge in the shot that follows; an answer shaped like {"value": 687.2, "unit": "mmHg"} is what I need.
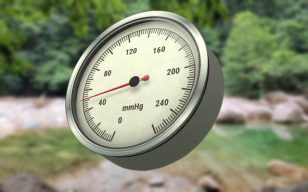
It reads {"value": 50, "unit": "mmHg"}
